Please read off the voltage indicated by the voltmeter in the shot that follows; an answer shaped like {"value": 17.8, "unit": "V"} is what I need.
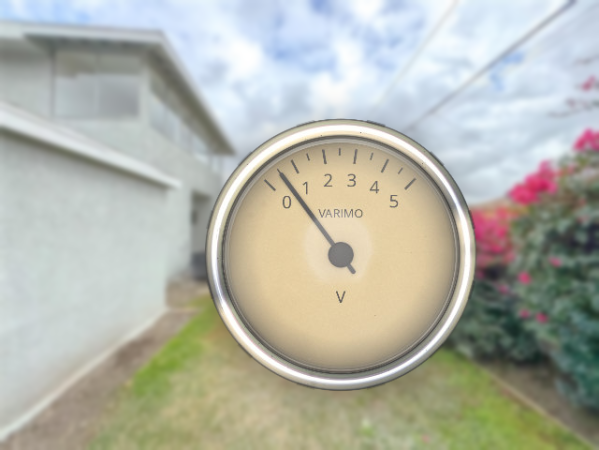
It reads {"value": 0.5, "unit": "V"}
